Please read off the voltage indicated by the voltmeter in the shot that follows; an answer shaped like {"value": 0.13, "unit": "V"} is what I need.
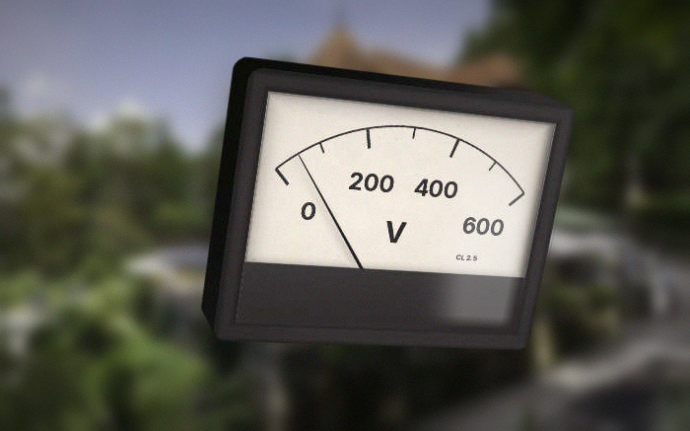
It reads {"value": 50, "unit": "V"}
